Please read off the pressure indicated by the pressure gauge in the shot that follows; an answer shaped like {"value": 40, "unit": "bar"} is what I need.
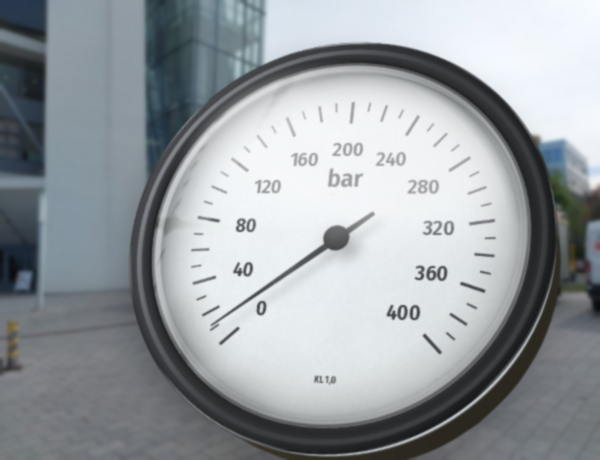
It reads {"value": 10, "unit": "bar"}
